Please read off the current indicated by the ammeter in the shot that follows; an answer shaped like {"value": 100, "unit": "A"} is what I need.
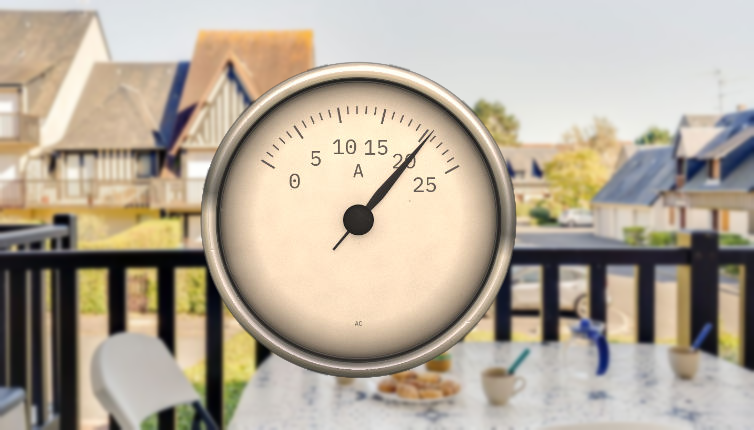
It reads {"value": 20.5, "unit": "A"}
